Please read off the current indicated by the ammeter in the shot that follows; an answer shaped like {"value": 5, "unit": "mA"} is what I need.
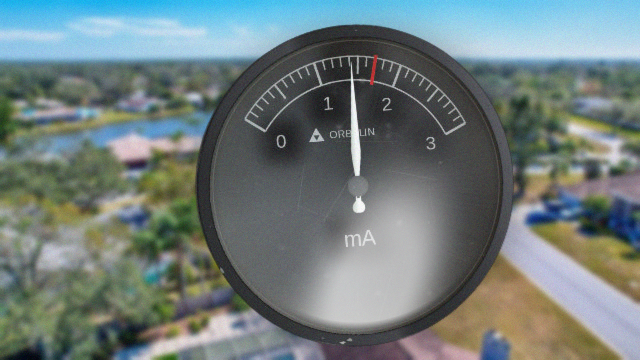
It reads {"value": 1.4, "unit": "mA"}
